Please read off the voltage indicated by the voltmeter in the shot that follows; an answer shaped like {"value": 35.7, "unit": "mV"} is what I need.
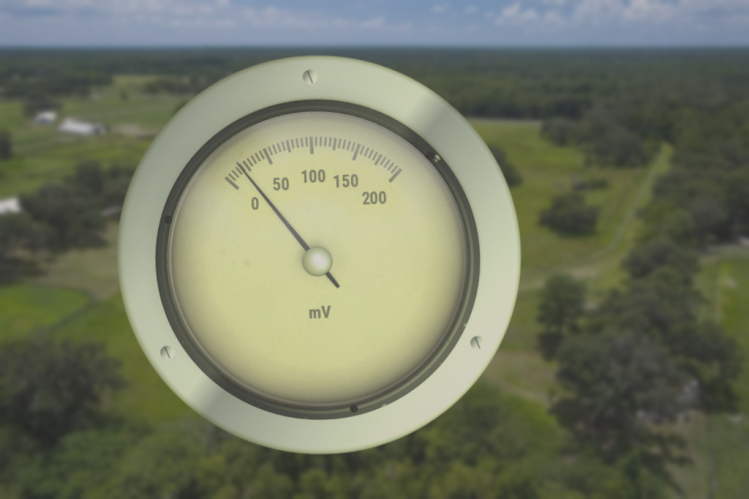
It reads {"value": 20, "unit": "mV"}
